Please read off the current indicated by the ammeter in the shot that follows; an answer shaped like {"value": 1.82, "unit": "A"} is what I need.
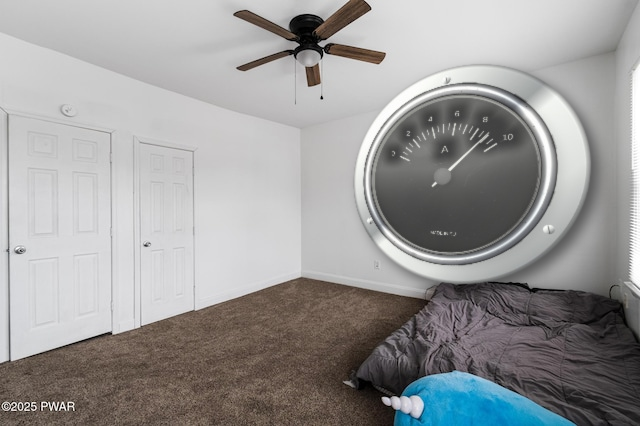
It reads {"value": 9, "unit": "A"}
